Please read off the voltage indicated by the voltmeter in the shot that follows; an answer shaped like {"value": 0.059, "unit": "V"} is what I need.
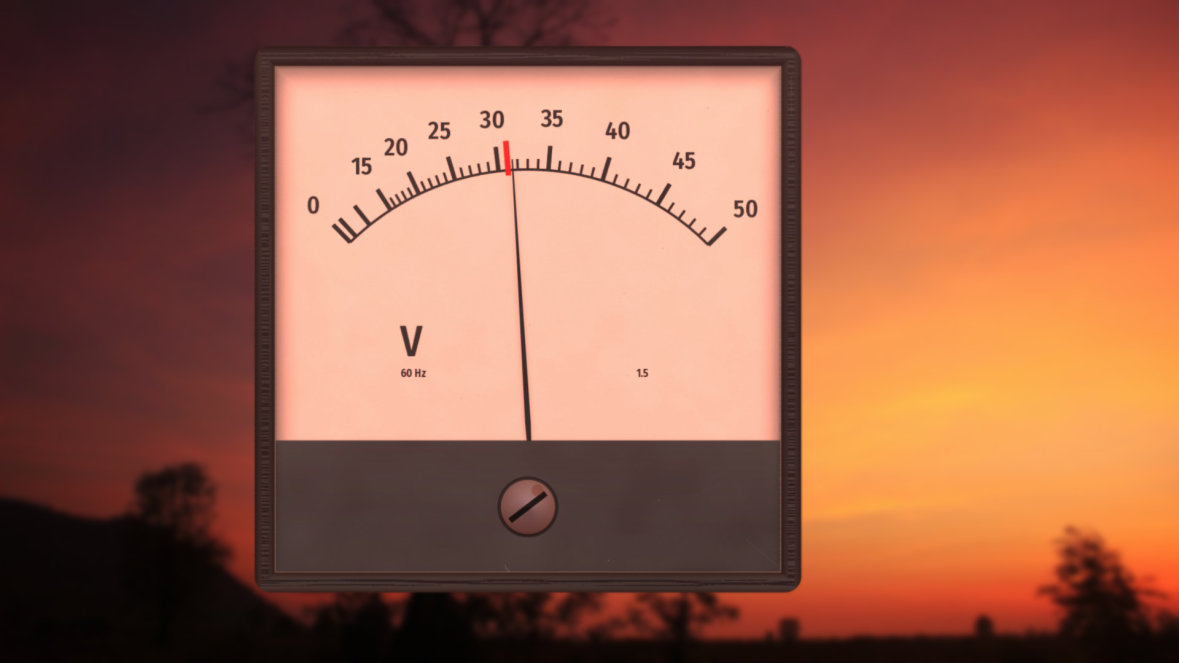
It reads {"value": 31.5, "unit": "V"}
